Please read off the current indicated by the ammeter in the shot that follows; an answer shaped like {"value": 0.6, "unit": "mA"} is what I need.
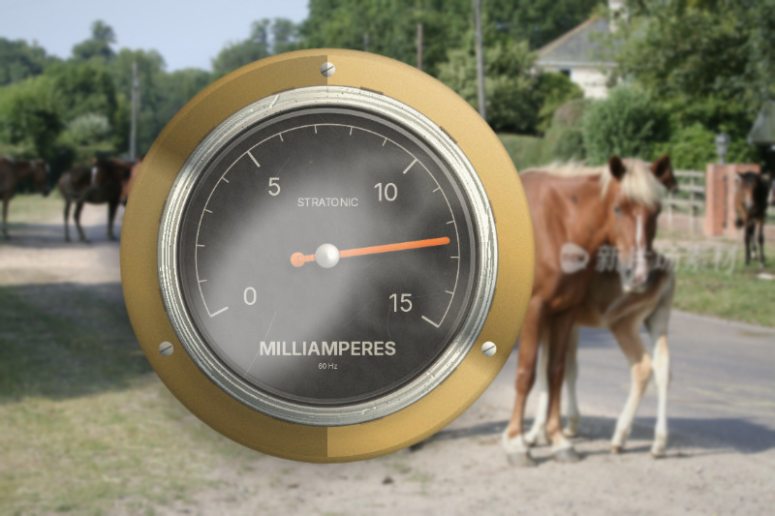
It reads {"value": 12.5, "unit": "mA"}
